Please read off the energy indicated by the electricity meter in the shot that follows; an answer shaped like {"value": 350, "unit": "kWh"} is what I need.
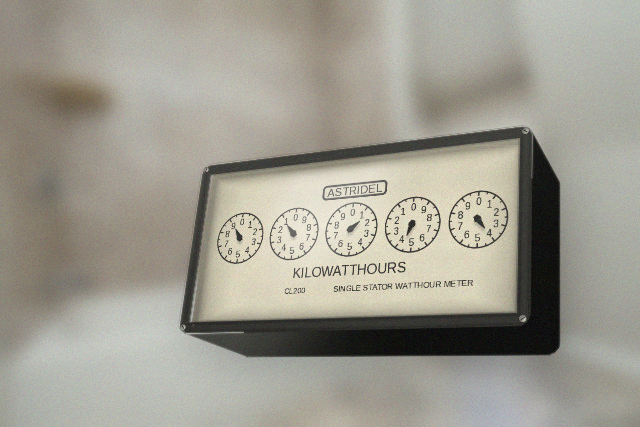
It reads {"value": 91144, "unit": "kWh"}
